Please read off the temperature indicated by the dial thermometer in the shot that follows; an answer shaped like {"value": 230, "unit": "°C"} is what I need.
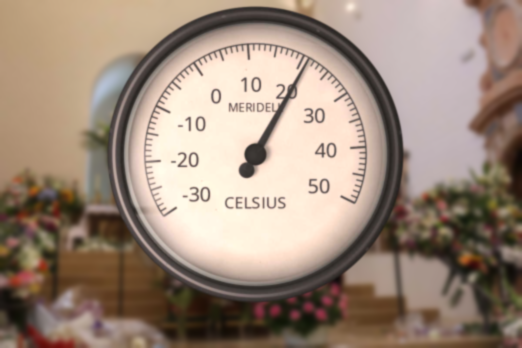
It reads {"value": 21, "unit": "°C"}
